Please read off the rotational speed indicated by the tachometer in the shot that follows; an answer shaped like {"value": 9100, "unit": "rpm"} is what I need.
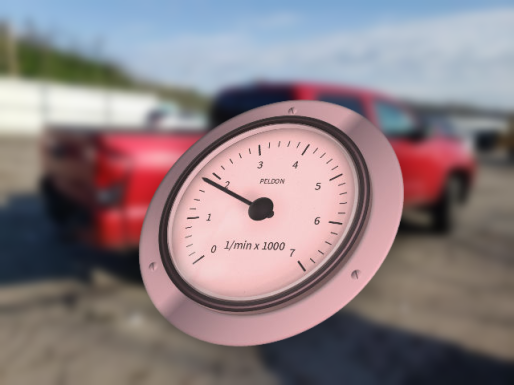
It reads {"value": 1800, "unit": "rpm"}
